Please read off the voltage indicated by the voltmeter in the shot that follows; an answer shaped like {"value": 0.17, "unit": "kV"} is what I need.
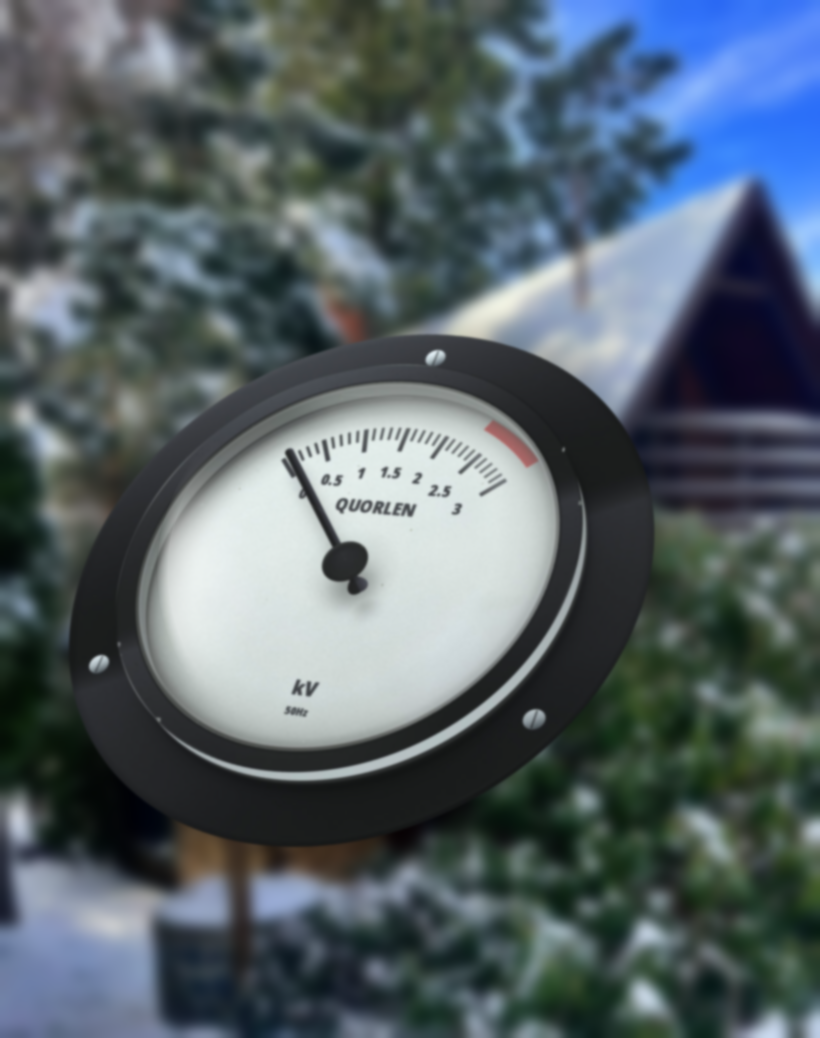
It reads {"value": 0.1, "unit": "kV"}
